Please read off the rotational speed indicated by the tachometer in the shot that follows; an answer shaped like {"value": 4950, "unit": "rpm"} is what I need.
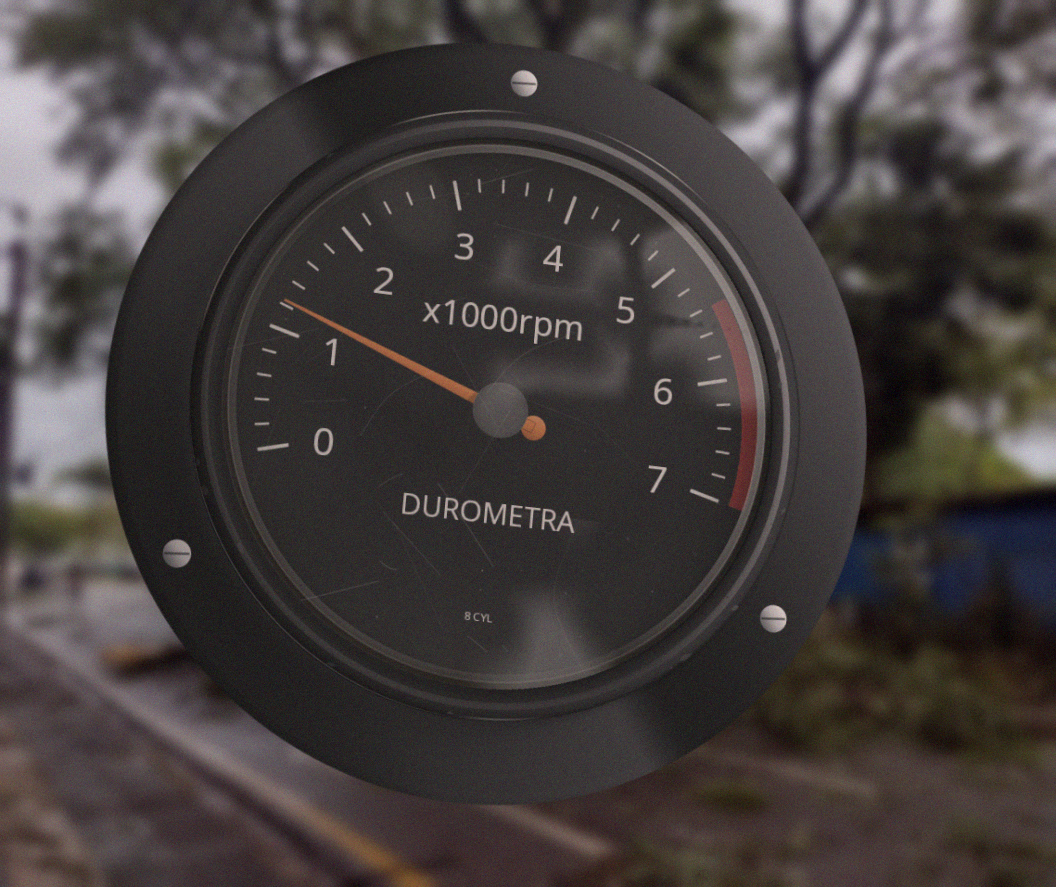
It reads {"value": 1200, "unit": "rpm"}
